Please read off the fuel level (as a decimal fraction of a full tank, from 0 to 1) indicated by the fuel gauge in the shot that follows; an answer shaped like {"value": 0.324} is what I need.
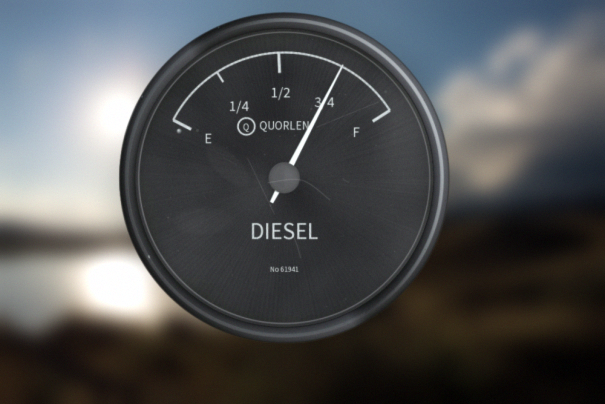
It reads {"value": 0.75}
